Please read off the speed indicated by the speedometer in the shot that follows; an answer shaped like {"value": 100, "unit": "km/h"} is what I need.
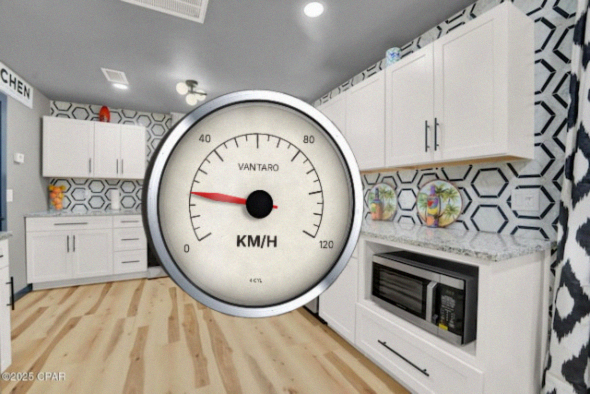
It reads {"value": 20, "unit": "km/h"}
